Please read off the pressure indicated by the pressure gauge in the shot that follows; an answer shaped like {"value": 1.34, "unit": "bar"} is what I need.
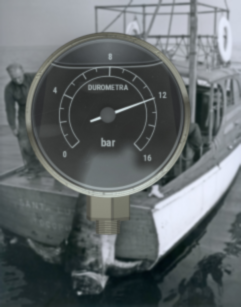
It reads {"value": 12, "unit": "bar"}
